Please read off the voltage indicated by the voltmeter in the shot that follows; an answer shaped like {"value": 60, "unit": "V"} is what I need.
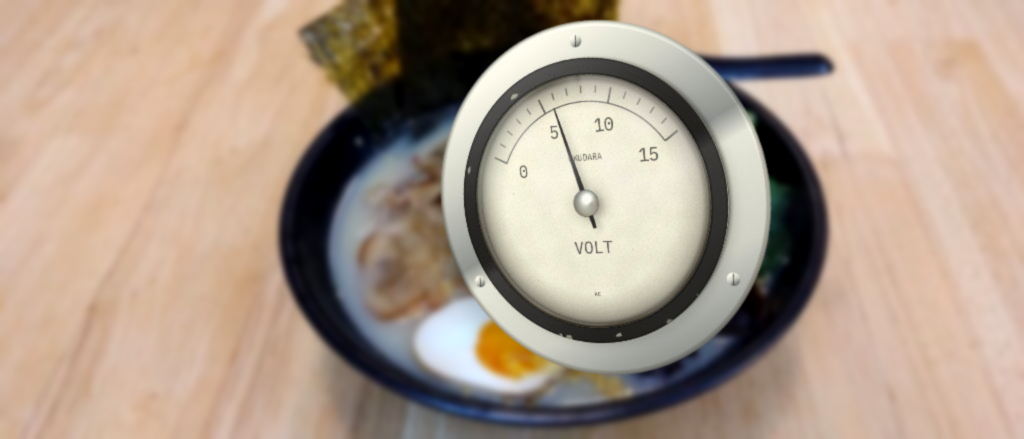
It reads {"value": 6, "unit": "V"}
